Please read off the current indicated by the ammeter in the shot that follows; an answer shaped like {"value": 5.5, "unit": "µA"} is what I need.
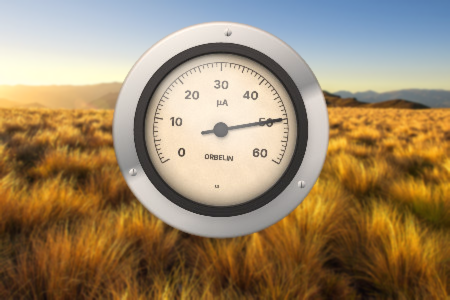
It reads {"value": 50, "unit": "µA"}
